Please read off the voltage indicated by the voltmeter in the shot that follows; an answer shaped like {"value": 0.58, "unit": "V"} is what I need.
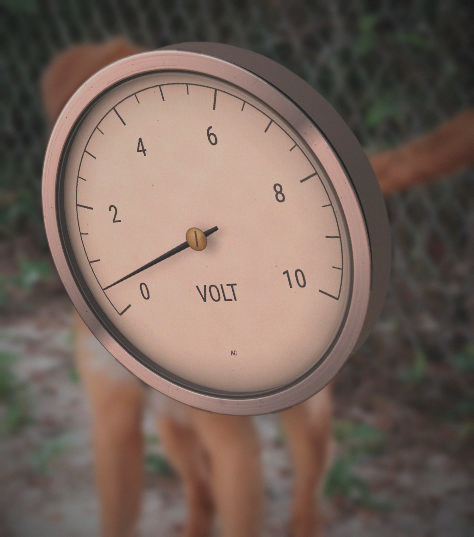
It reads {"value": 0.5, "unit": "V"}
